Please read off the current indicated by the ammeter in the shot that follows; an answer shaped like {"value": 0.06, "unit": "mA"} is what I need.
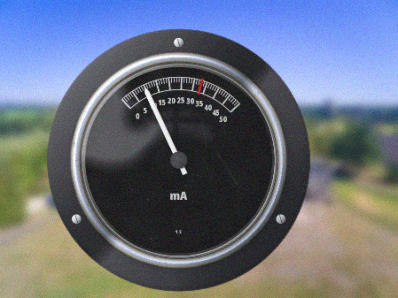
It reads {"value": 10, "unit": "mA"}
